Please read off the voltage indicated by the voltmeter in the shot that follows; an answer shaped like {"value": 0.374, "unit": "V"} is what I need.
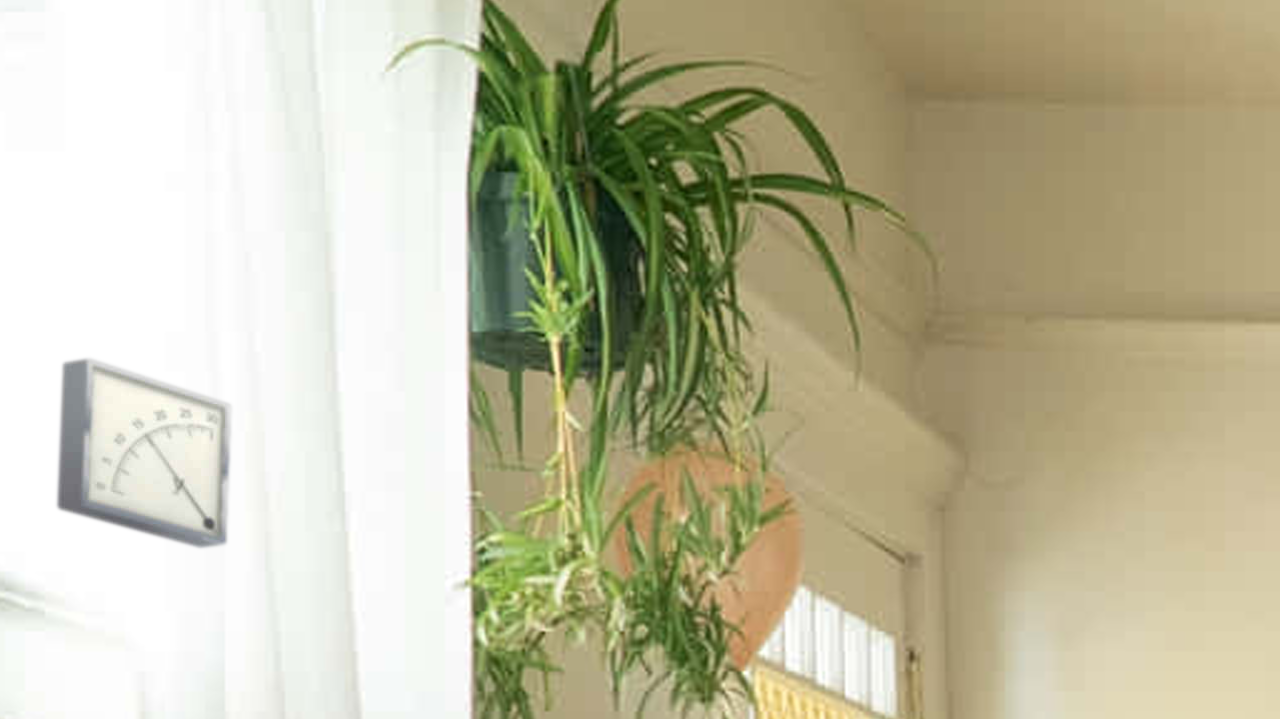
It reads {"value": 15, "unit": "V"}
